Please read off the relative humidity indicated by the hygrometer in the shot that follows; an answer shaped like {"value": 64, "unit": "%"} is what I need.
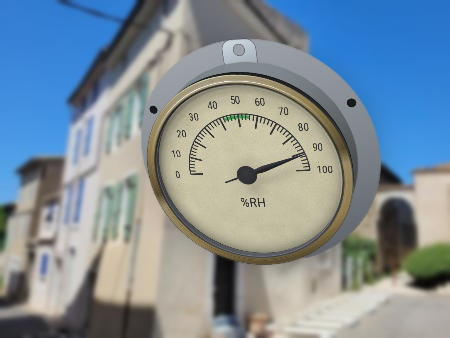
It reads {"value": 90, "unit": "%"}
